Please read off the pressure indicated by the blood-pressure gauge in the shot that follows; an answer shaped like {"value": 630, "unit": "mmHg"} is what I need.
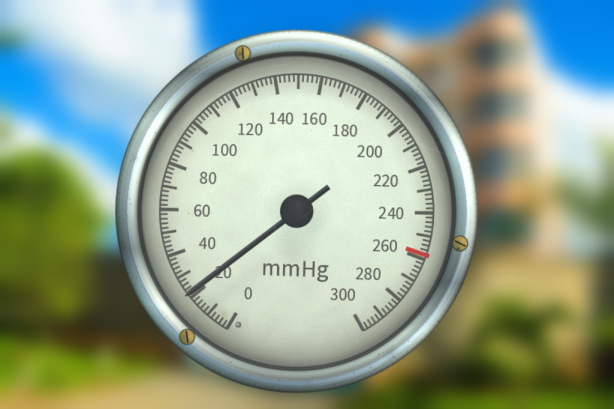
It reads {"value": 22, "unit": "mmHg"}
